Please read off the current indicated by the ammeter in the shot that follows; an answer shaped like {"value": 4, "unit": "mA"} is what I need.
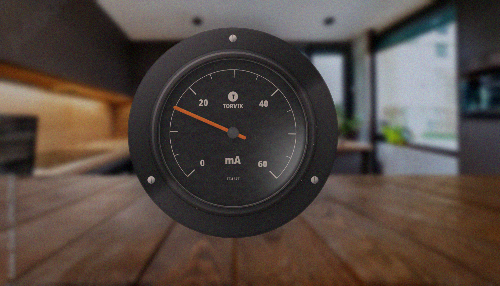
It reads {"value": 15, "unit": "mA"}
